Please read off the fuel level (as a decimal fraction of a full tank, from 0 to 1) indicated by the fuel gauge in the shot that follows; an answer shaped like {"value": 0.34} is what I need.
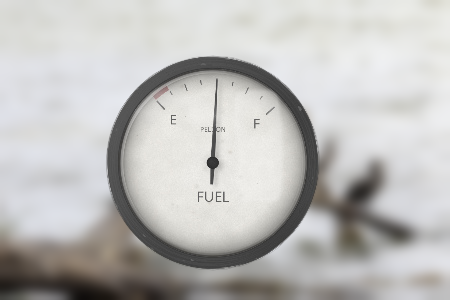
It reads {"value": 0.5}
